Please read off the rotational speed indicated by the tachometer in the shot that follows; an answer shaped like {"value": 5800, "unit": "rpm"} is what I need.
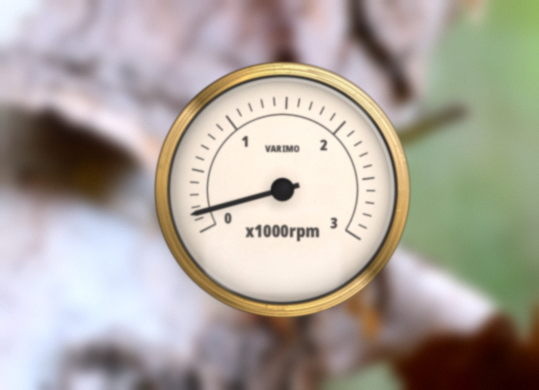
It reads {"value": 150, "unit": "rpm"}
